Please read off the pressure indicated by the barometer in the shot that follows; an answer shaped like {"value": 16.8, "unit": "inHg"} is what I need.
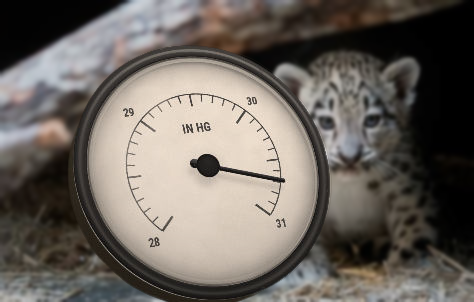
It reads {"value": 30.7, "unit": "inHg"}
